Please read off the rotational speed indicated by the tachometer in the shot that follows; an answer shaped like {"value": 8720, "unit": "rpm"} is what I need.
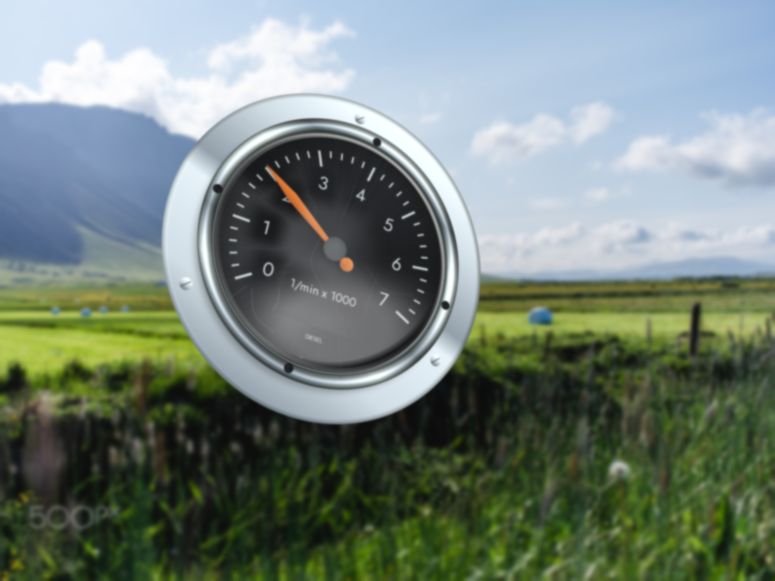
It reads {"value": 2000, "unit": "rpm"}
